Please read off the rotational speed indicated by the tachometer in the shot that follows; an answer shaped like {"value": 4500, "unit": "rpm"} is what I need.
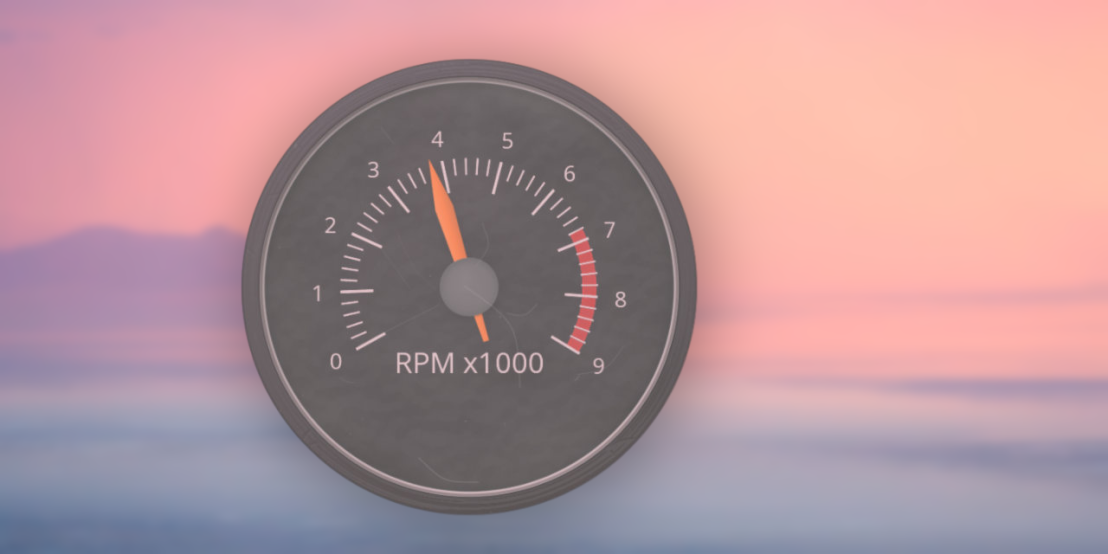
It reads {"value": 3800, "unit": "rpm"}
